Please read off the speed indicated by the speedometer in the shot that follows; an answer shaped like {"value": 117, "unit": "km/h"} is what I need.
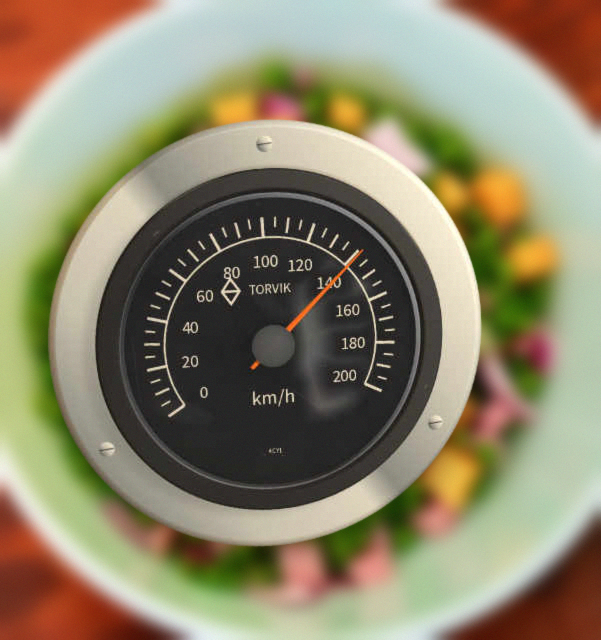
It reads {"value": 140, "unit": "km/h"}
